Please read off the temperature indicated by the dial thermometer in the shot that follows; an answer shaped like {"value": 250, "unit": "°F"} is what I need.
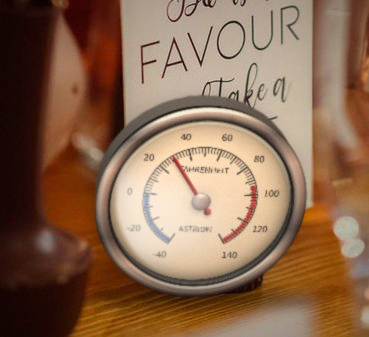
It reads {"value": 30, "unit": "°F"}
